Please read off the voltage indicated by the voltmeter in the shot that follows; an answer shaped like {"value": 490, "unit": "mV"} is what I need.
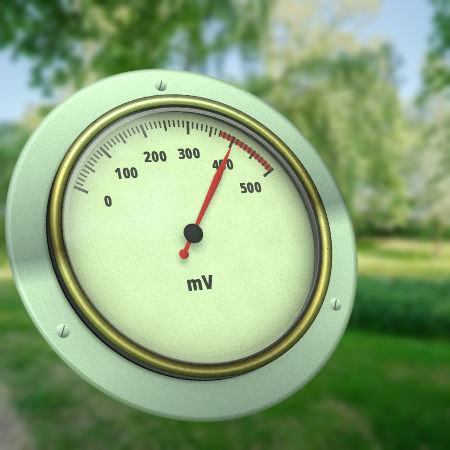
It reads {"value": 400, "unit": "mV"}
